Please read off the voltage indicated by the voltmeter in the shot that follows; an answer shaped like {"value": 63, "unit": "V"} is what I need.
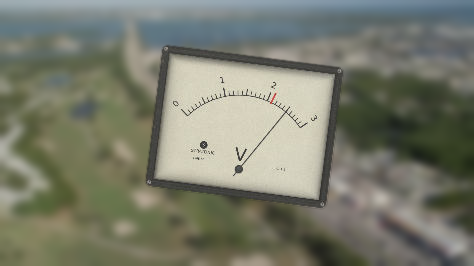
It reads {"value": 2.5, "unit": "V"}
